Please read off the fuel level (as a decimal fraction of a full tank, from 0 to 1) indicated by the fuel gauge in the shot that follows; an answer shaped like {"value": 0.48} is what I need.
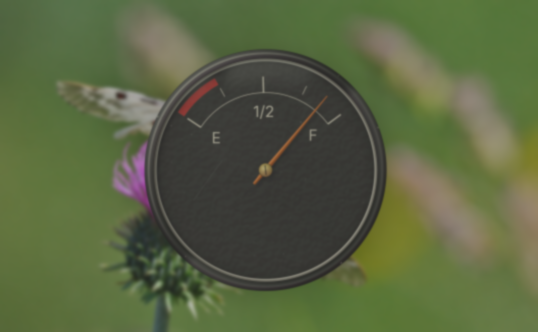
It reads {"value": 0.875}
